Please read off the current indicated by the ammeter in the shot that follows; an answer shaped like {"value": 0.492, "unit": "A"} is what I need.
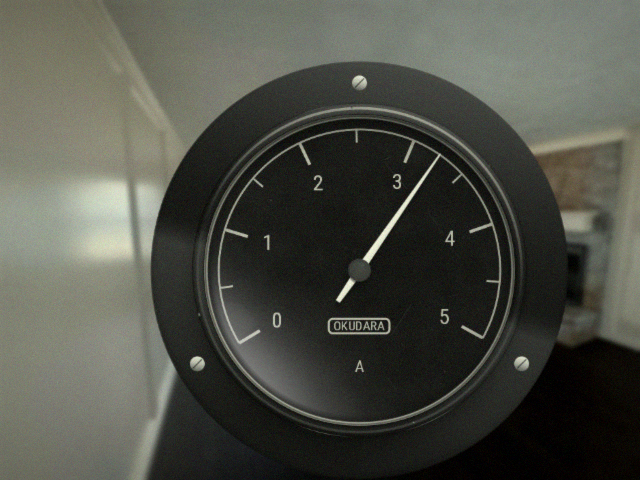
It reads {"value": 3.25, "unit": "A"}
